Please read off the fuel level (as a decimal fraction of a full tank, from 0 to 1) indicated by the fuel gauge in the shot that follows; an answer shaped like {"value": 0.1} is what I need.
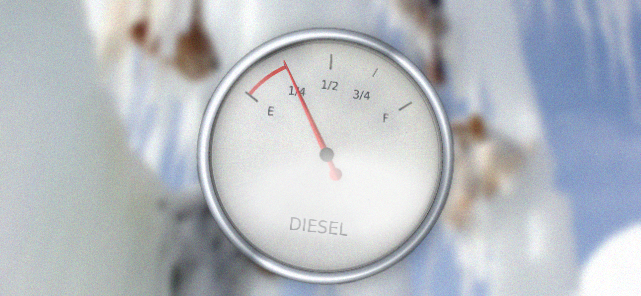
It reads {"value": 0.25}
